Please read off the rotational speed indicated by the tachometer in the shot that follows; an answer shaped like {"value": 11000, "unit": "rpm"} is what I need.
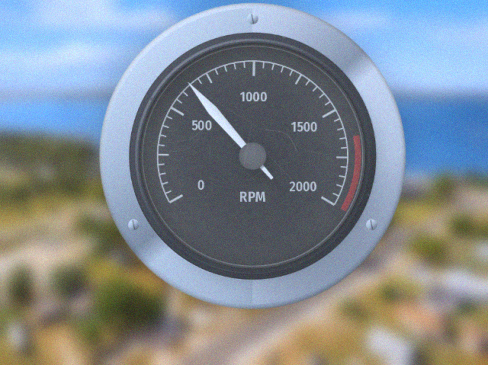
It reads {"value": 650, "unit": "rpm"}
